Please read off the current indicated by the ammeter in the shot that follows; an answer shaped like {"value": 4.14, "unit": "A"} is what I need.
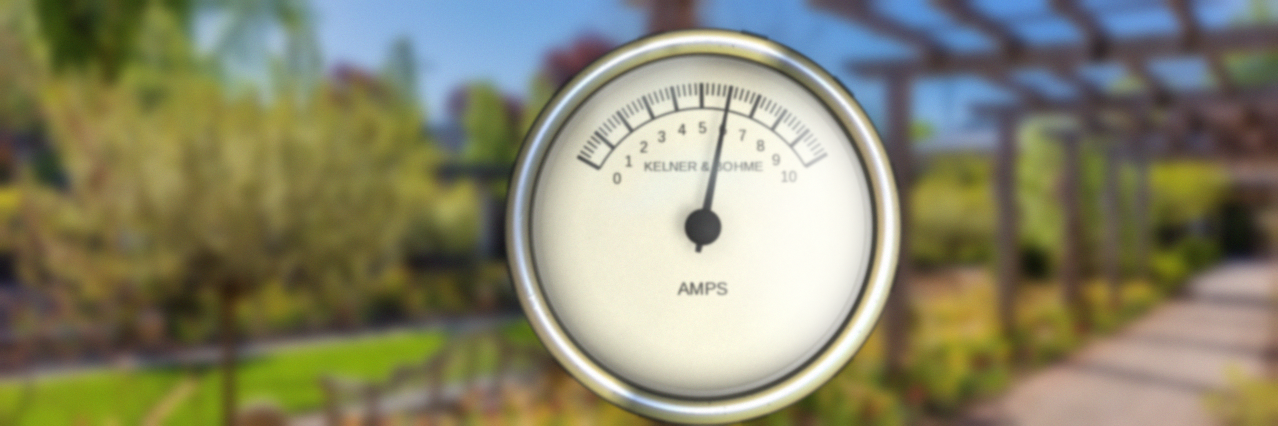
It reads {"value": 6, "unit": "A"}
